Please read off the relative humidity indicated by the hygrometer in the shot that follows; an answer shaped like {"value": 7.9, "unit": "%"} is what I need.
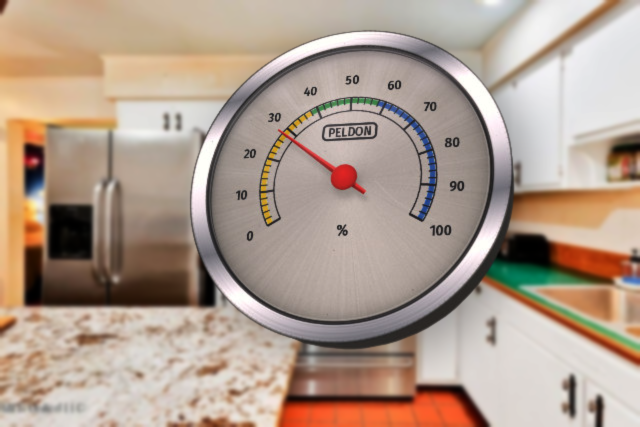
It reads {"value": 28, "unit": "%"}
